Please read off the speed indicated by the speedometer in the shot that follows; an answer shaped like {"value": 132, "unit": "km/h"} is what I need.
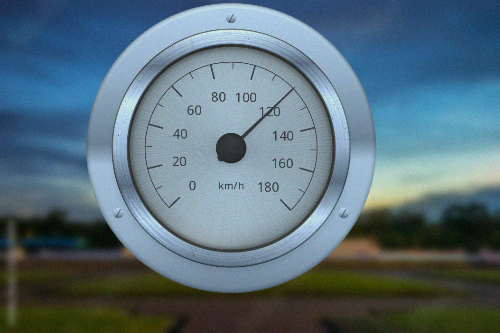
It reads {"value": 120, "unit": "km/h"}
